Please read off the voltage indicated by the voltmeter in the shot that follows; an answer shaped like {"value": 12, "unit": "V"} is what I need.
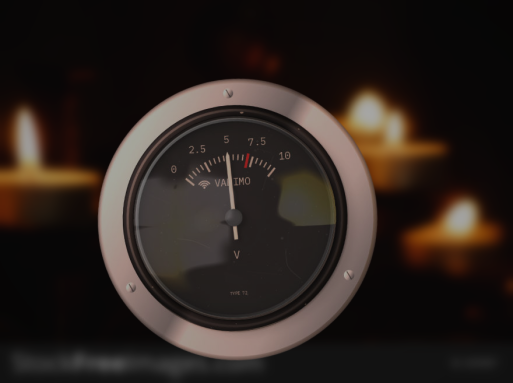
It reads {"value": 5, "unit": "V"}
